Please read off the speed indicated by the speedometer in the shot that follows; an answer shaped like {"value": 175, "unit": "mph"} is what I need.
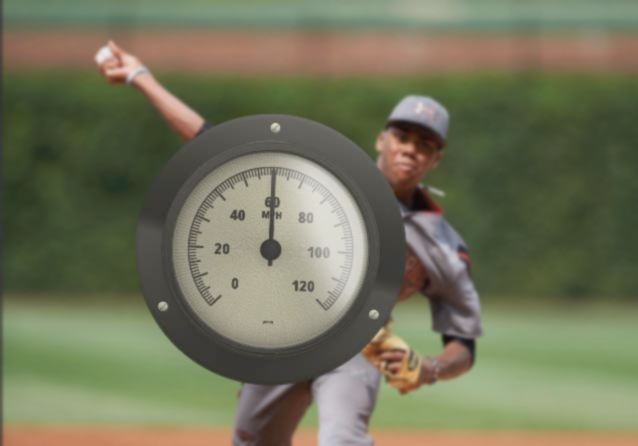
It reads {"value": 60, "unit": "mph"}
